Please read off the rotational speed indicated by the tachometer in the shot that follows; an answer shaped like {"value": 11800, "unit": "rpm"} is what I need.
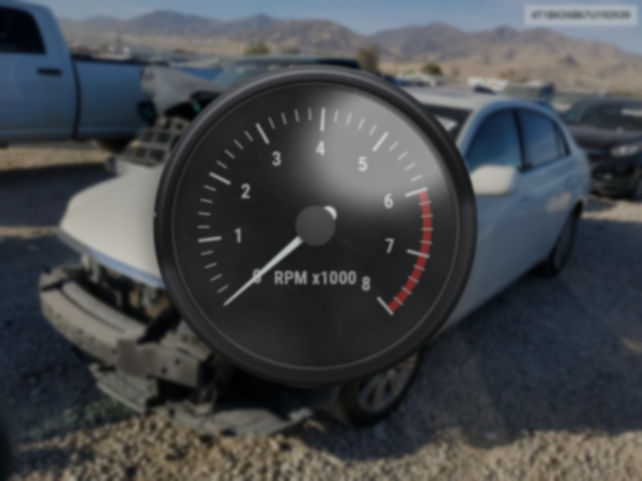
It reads {"value": 0, "unit": "rpm"}
